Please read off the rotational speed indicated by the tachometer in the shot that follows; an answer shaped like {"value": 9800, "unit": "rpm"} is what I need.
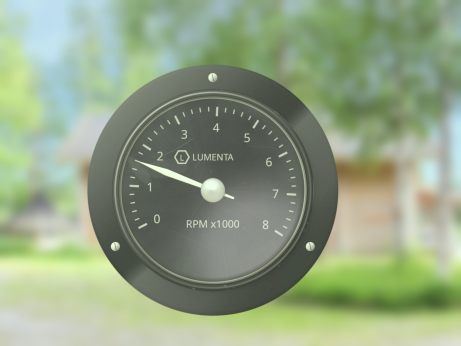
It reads {"value": 1600, "unit": "rpm"}
